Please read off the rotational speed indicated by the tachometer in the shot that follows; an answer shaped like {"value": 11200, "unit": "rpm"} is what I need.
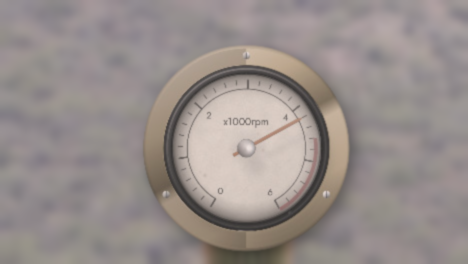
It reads {"value": 4200, "unit": "rpm"}
